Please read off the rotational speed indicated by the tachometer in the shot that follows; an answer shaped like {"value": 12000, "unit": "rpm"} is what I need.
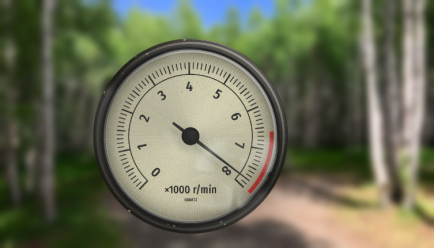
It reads {"value": 7800, "unit": "rpm"}
